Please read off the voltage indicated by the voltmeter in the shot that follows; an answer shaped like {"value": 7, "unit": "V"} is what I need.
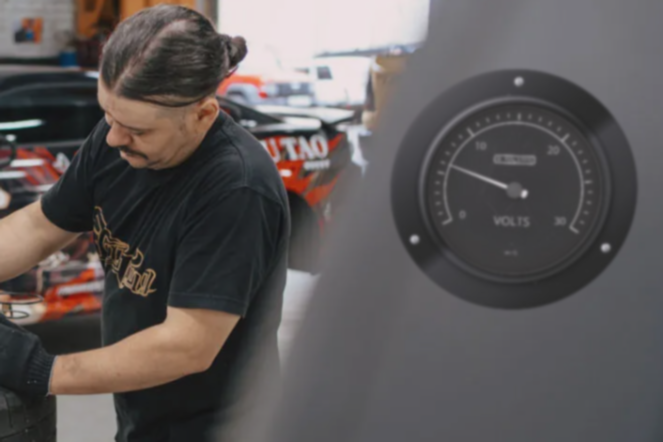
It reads {"value": 6, "unit": "V"}
